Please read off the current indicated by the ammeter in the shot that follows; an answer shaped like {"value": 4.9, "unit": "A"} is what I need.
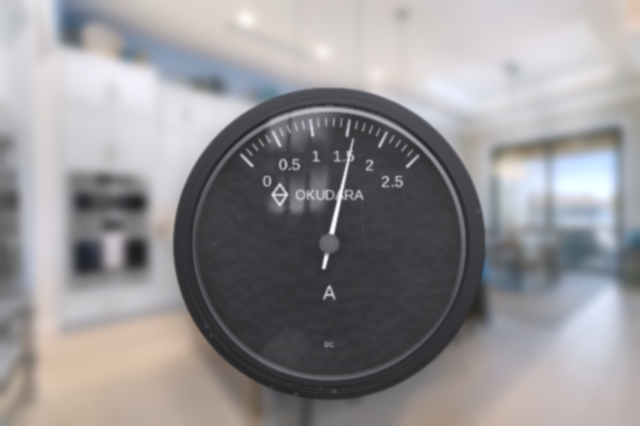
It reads {"value": 1.6, "unit": "A"}
